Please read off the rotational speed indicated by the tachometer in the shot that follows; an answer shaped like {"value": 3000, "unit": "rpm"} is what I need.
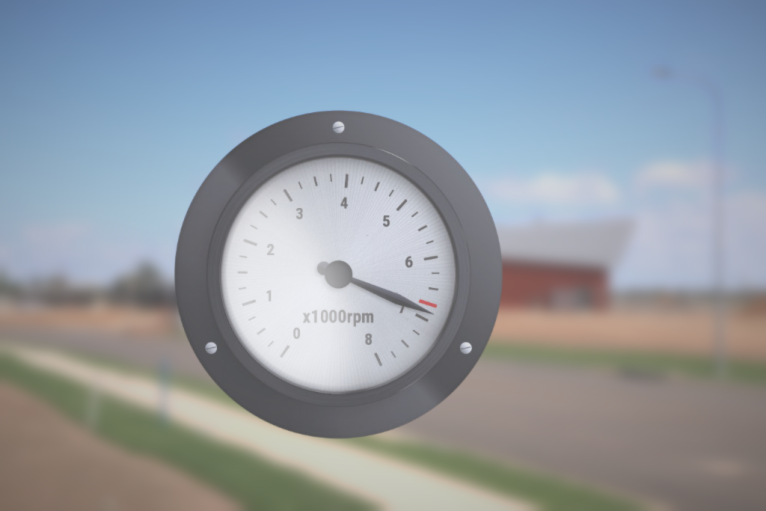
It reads {"value": 6875, "unit": "rpm"}
